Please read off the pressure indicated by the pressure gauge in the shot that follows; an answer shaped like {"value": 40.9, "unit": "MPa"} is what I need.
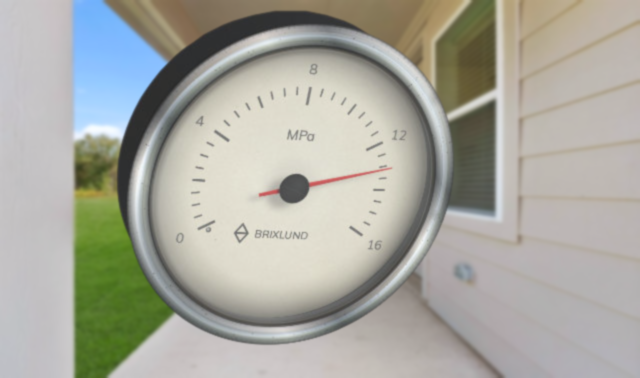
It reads {"value": 13, "unit": "MPa"}
